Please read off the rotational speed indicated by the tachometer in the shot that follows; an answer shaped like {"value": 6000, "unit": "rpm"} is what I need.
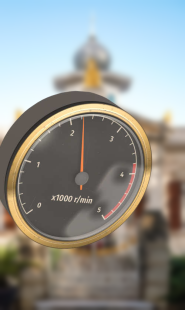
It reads {"value": 2200, "unit": "rpm"}
